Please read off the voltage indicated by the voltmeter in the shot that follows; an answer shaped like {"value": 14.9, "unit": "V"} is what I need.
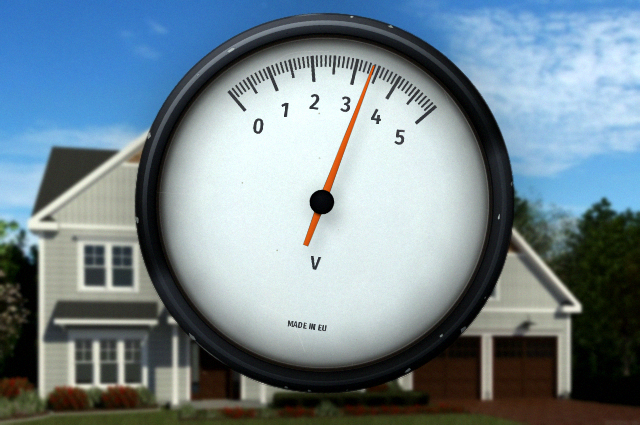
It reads {"value": 3.4, "unit": "V"}
